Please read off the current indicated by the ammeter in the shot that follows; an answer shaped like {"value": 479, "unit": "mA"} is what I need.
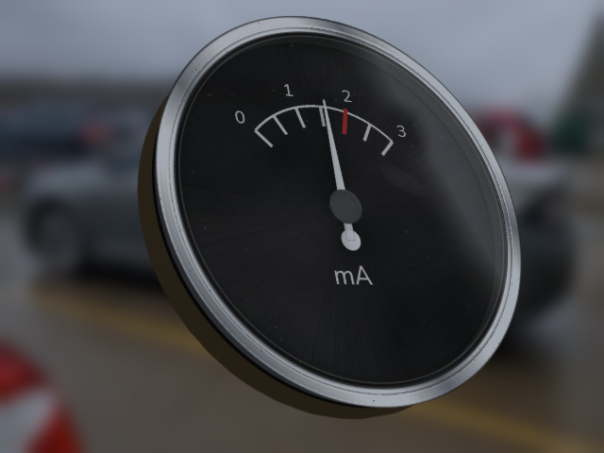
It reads {"value": 1.5, "unit": "mA"}
